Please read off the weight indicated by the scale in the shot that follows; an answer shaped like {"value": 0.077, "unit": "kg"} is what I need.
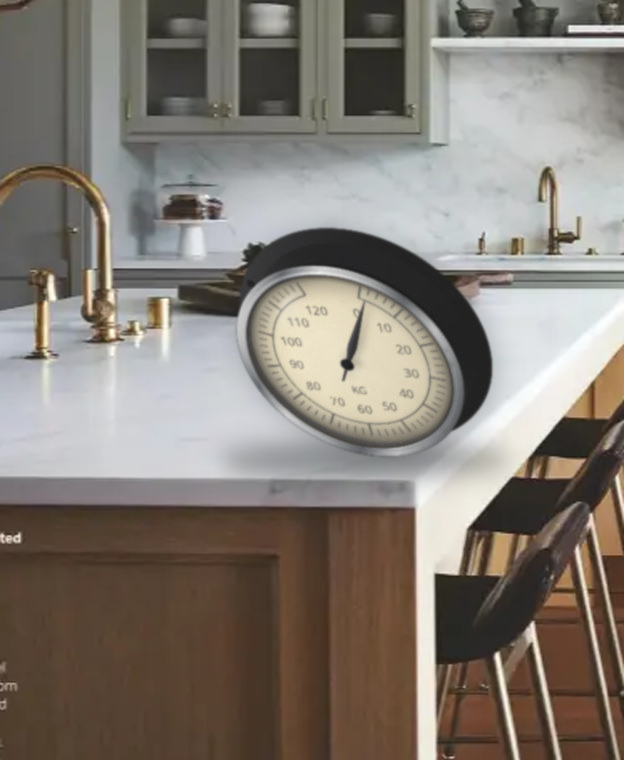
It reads {"value": 2, "unit": "kg"}
